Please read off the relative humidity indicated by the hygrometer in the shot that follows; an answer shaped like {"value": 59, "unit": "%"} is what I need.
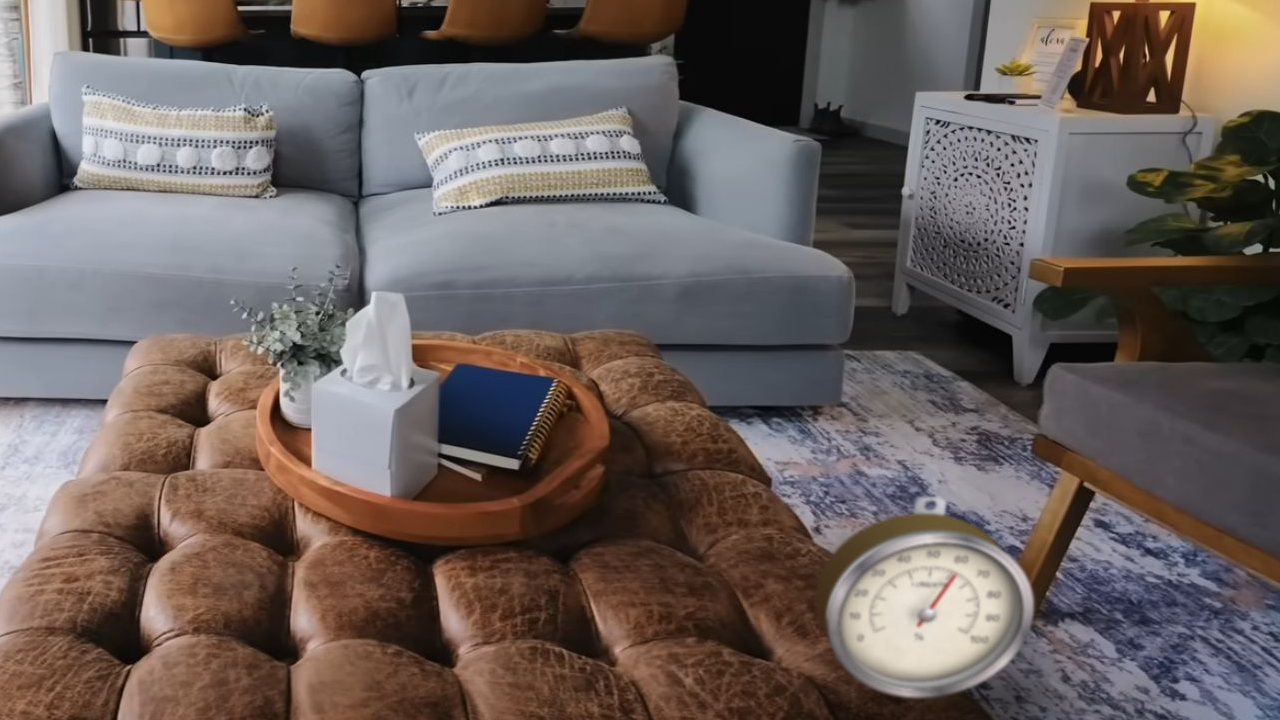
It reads {"value": 60, "unit": "%"}
